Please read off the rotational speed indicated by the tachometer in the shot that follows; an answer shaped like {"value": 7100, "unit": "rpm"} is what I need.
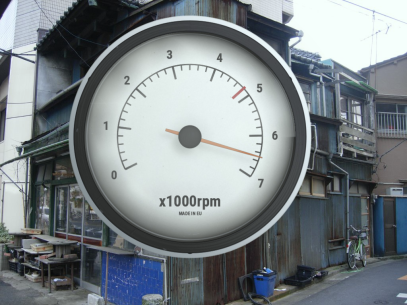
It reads {"value": 6500, "unit": "rpm"}
